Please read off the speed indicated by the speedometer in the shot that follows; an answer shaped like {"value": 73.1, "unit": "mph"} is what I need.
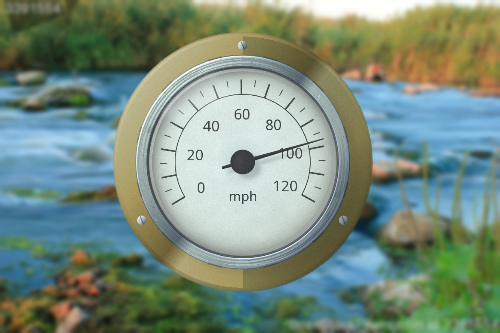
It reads {"value": 97.5, "unit": "mph"}
